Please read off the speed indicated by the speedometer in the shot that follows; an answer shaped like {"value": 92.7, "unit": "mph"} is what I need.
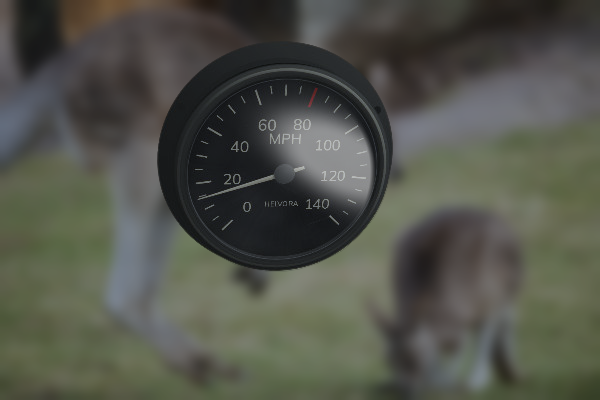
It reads {"value": 15, "unit": "mph"}
